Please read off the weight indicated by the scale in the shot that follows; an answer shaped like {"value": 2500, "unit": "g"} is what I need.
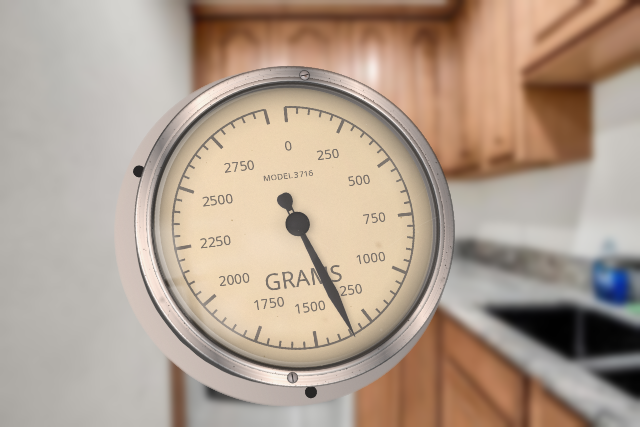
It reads {"value": 1350, "unit": "g"}
